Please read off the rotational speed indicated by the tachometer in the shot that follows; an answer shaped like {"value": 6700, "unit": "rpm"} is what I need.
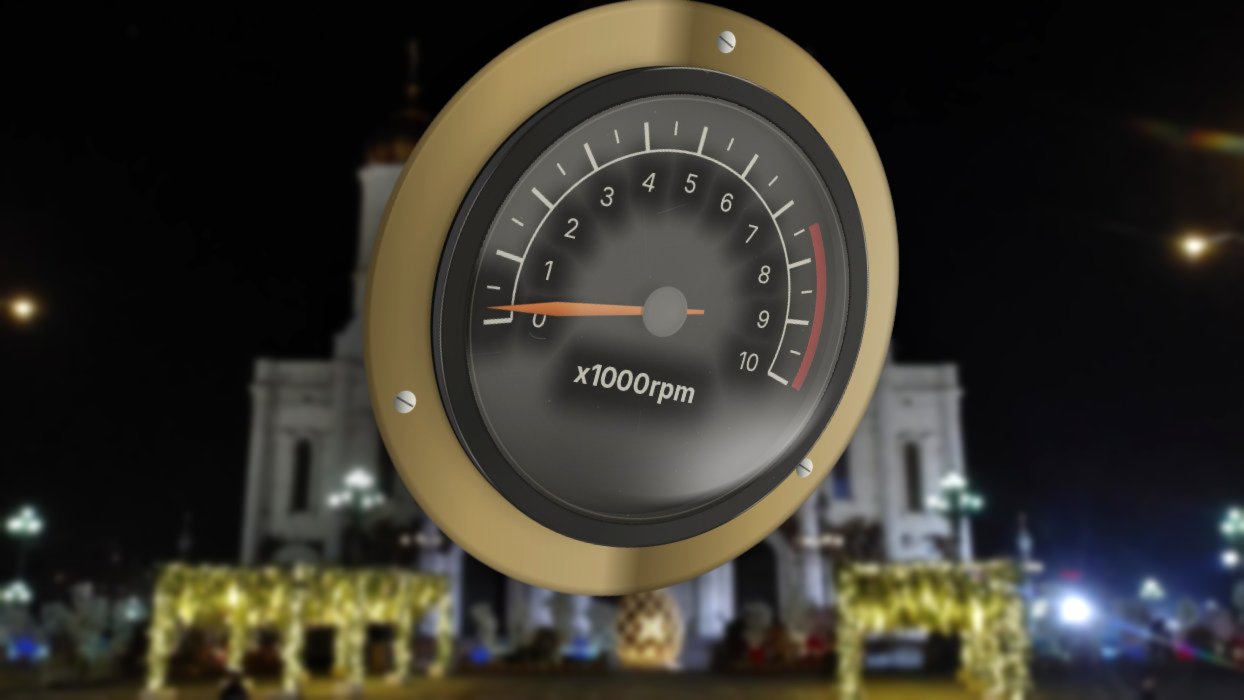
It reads {"value": 250, "unit": "rpm"}
